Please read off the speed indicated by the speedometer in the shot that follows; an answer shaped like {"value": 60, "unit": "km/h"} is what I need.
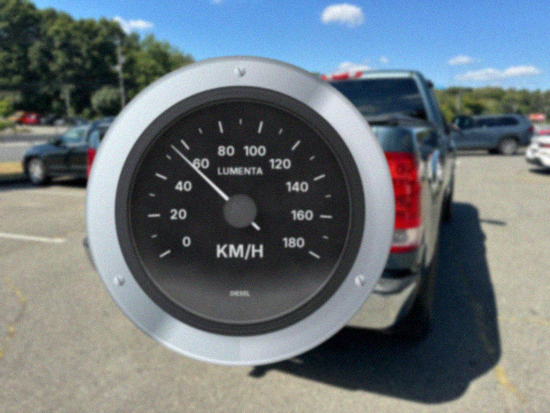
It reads {"value": 55, "unit": "km/h"}
